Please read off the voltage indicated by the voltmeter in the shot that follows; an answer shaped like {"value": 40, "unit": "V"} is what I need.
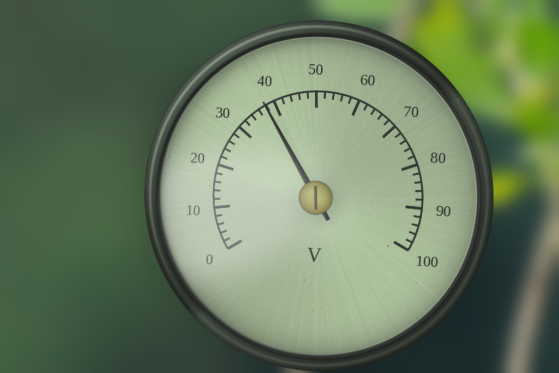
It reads {"value": 38, "unit": "V"}
